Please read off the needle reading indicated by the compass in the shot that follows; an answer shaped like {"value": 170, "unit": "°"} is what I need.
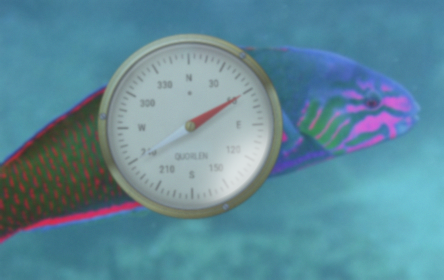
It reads {"value": 60, "unit": "°"}
